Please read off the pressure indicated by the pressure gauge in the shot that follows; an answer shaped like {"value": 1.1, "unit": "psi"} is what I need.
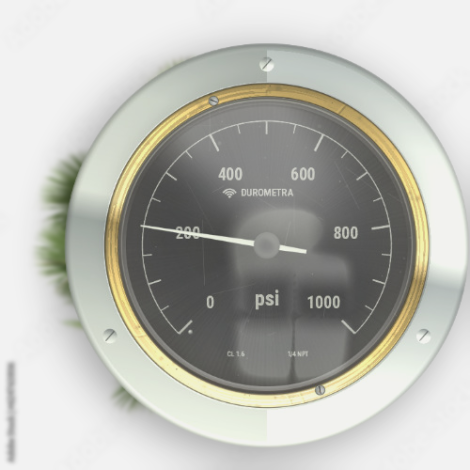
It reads {"value": 200, "unit": "psi"}
